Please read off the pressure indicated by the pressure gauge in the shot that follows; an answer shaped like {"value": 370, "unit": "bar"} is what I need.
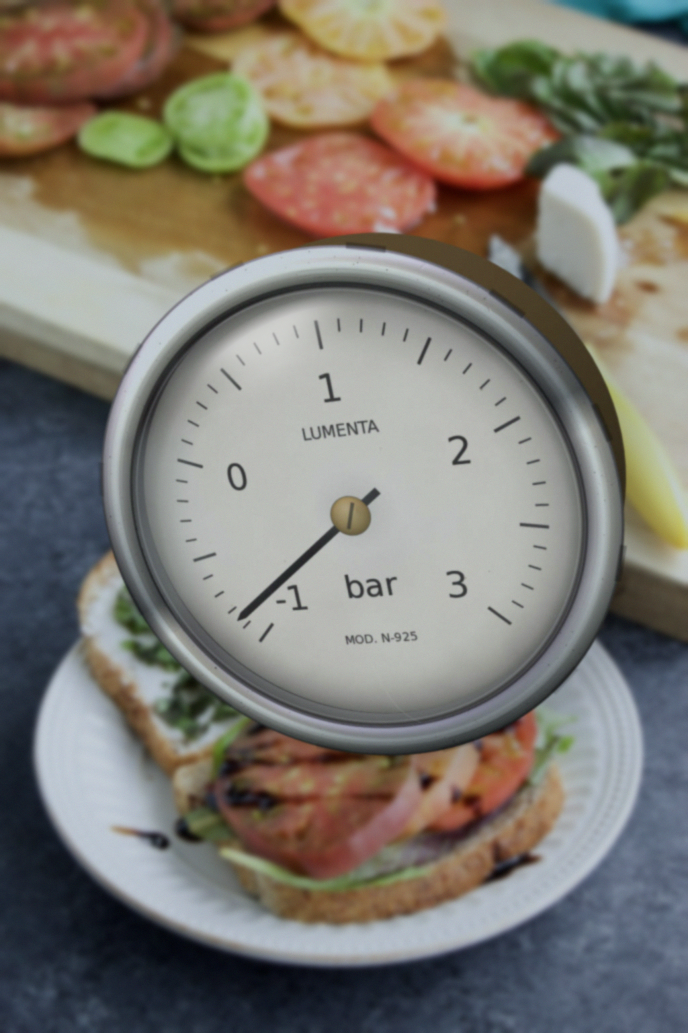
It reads {"value": -0.85, "unit": "bar"}
